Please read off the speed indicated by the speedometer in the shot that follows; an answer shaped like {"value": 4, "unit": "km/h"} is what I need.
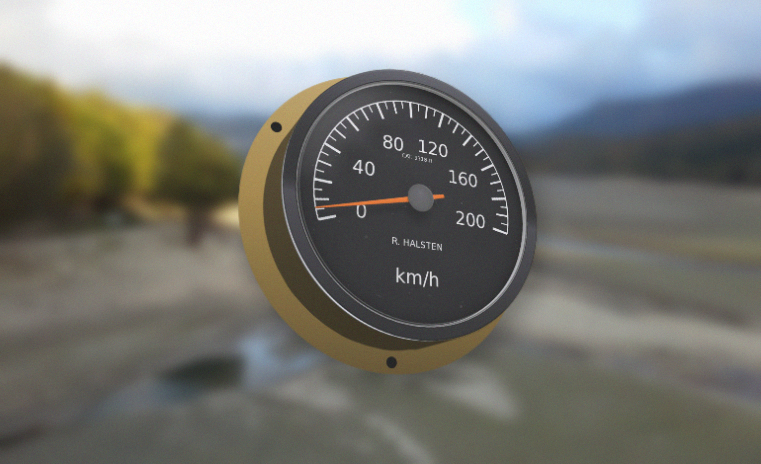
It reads {"value": 5, "unit": "km/h"}
